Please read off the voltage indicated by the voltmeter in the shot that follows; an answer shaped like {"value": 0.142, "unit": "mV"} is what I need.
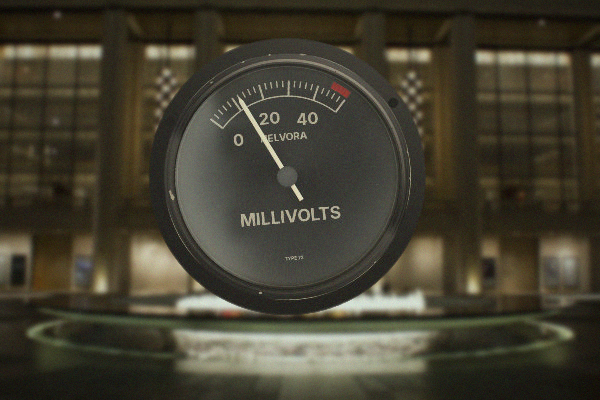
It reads {"value": 12, "unit": "mV"}
